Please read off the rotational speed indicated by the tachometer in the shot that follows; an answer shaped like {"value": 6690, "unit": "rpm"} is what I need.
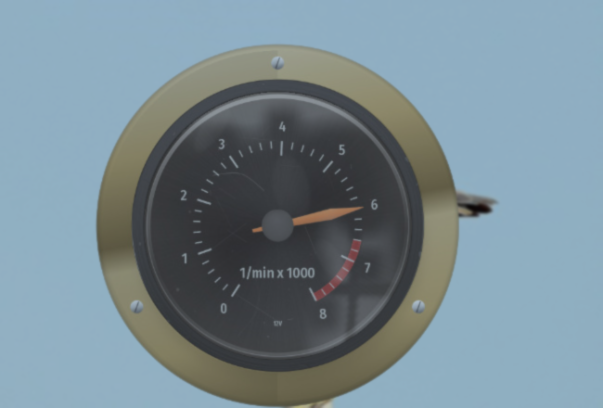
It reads {"value": 6000, "unit": "rpm"}
